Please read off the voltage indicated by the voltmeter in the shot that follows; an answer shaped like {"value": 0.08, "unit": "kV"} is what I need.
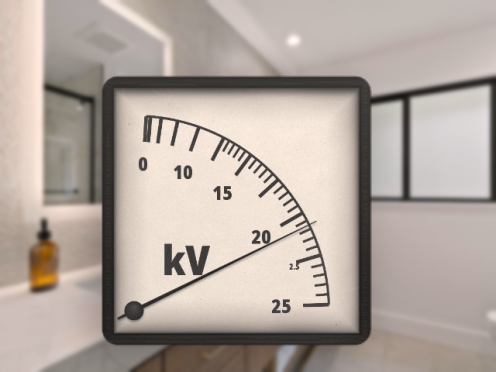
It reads {"value": 20.75, "unit": "kV"}
